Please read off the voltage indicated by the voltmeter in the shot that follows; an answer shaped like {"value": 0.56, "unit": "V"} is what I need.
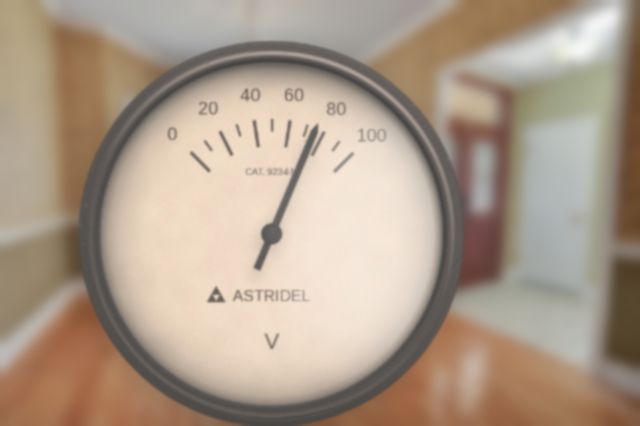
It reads {"value": 75, "unit": "V"}
